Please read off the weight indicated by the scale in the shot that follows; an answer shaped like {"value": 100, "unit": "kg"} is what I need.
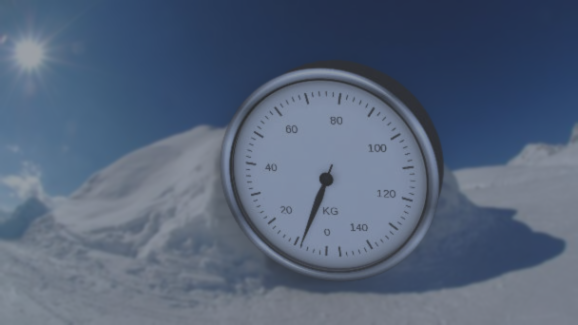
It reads {"value": 8, "unit": "kg"}
